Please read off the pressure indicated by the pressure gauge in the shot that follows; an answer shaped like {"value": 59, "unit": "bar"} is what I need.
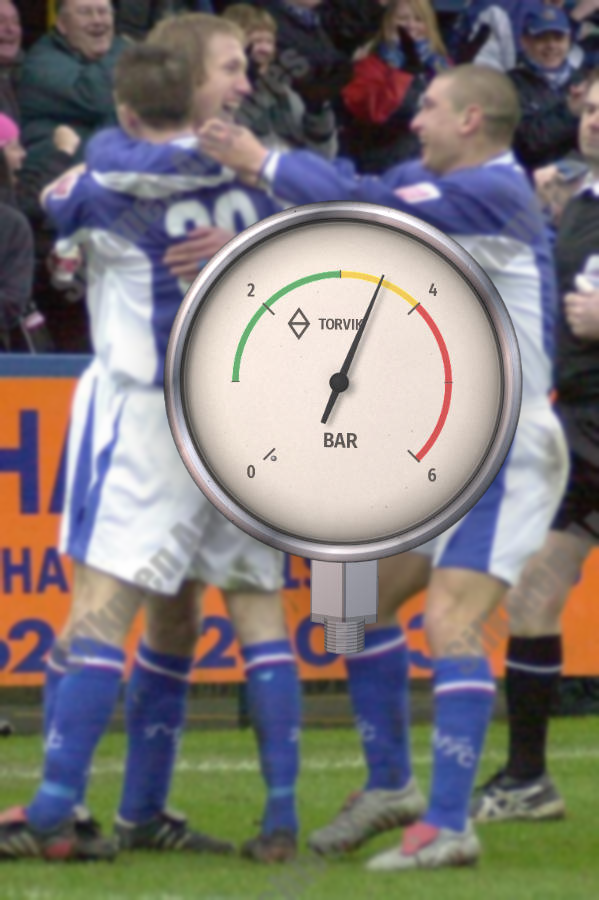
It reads {"value": 3.5, "unit": "bar"}
